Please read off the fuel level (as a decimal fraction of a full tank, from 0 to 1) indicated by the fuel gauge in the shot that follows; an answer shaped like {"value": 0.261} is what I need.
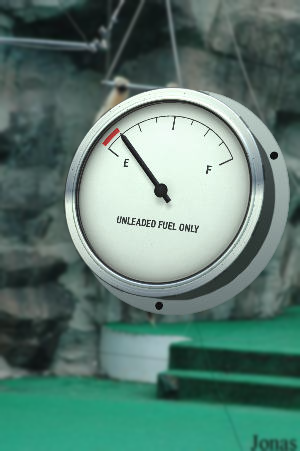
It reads {"value": 0.125}
